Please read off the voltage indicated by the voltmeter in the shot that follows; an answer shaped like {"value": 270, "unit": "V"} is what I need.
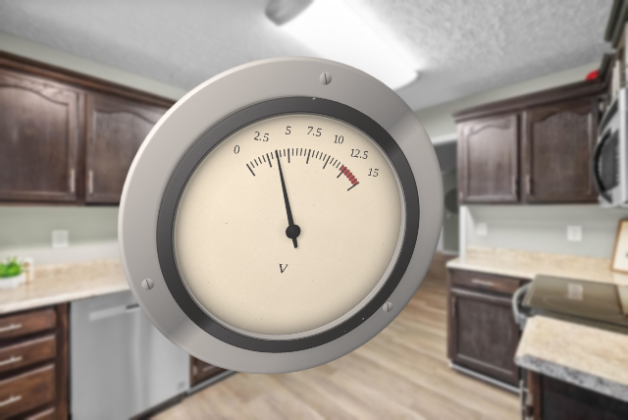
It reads {"value": 3.5, "unit": "V"}
